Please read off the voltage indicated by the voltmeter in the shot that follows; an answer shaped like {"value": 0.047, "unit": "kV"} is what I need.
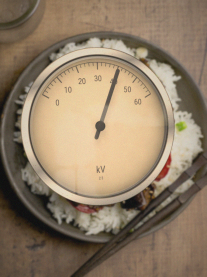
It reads {"value": 40, "unit": "kV"}
